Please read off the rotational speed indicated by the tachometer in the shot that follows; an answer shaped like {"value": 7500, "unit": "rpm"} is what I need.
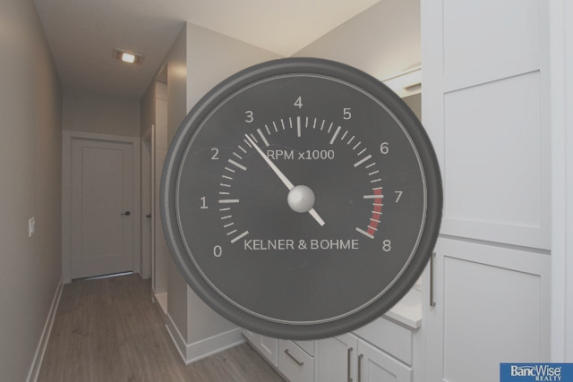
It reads {"value": 2700, "unit": "rpm"}
